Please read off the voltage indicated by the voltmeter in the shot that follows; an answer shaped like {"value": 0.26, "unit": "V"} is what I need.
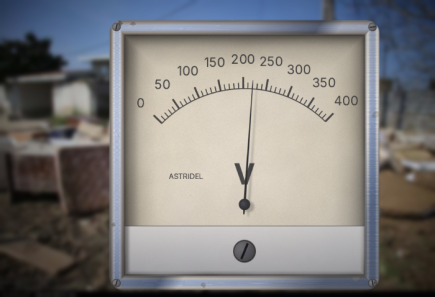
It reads {"value": 220, "unit": "V"}
